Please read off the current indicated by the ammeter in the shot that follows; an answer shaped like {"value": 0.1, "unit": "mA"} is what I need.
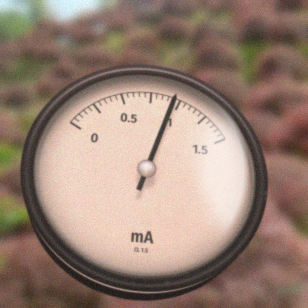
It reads {"value": 0.95, "unit": "mA"}
